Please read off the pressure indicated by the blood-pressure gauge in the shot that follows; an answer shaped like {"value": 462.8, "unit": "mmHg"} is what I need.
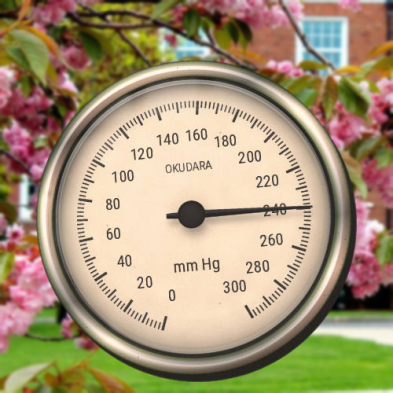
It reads {"value": 240, "unit": "mmHg"}
